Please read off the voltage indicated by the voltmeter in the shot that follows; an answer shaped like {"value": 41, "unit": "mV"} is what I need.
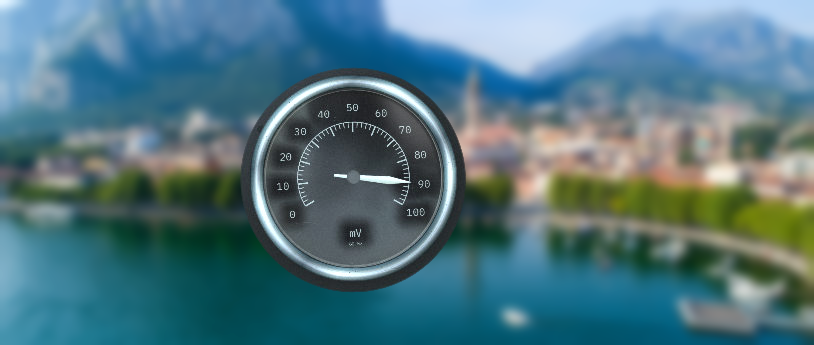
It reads {"value": 90, "unit": "mV"}
